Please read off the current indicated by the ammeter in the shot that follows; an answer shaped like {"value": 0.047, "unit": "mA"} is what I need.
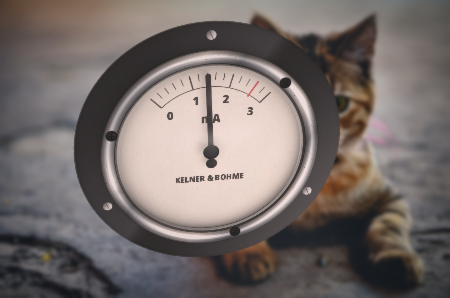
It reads {"value": 1.4, "unit": "mA"}
